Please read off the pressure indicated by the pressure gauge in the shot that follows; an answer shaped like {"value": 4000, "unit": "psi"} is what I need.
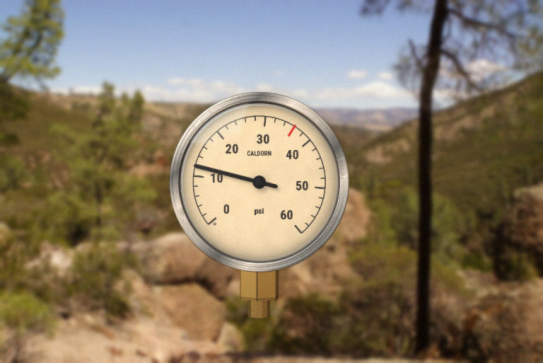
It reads {"value": 12, "unit": "psi"}
